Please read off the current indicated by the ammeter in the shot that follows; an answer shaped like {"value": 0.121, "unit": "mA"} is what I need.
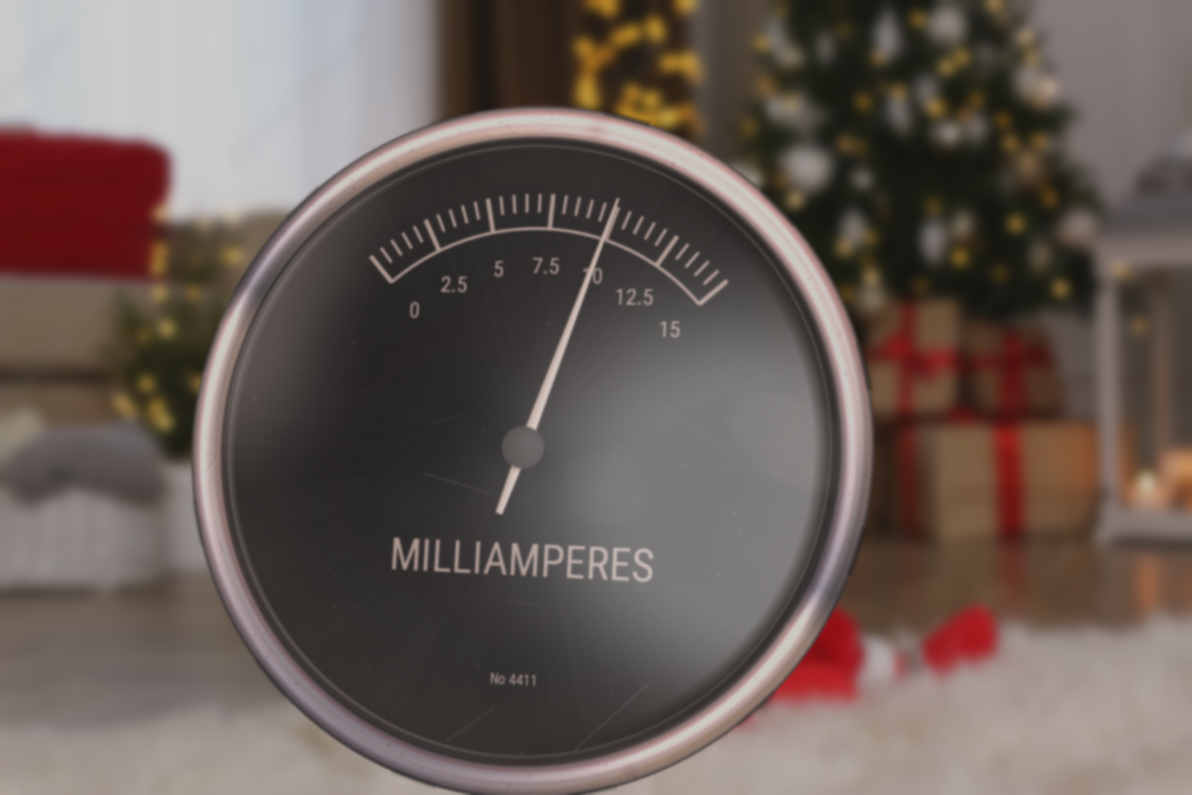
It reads {"value": 10, "unit": "mA"}
